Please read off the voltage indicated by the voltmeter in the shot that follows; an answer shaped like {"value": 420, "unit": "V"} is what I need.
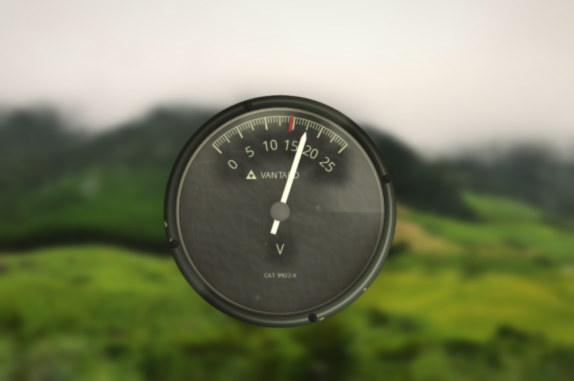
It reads {"value": 17.5, "unit": "V"}
